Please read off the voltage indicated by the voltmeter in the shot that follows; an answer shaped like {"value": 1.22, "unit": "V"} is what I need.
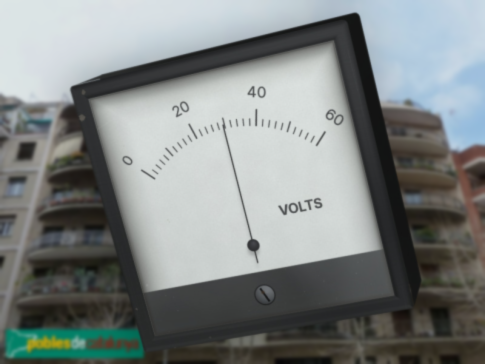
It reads {"value": 30, "unit": "V"}
